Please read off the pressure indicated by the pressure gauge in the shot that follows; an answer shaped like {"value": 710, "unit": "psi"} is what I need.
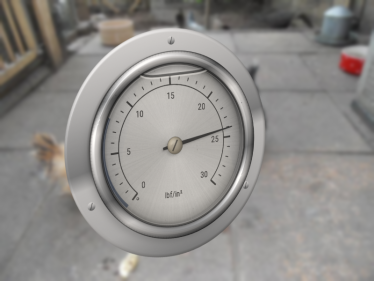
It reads {"value": 24, "unit": "psi"}
